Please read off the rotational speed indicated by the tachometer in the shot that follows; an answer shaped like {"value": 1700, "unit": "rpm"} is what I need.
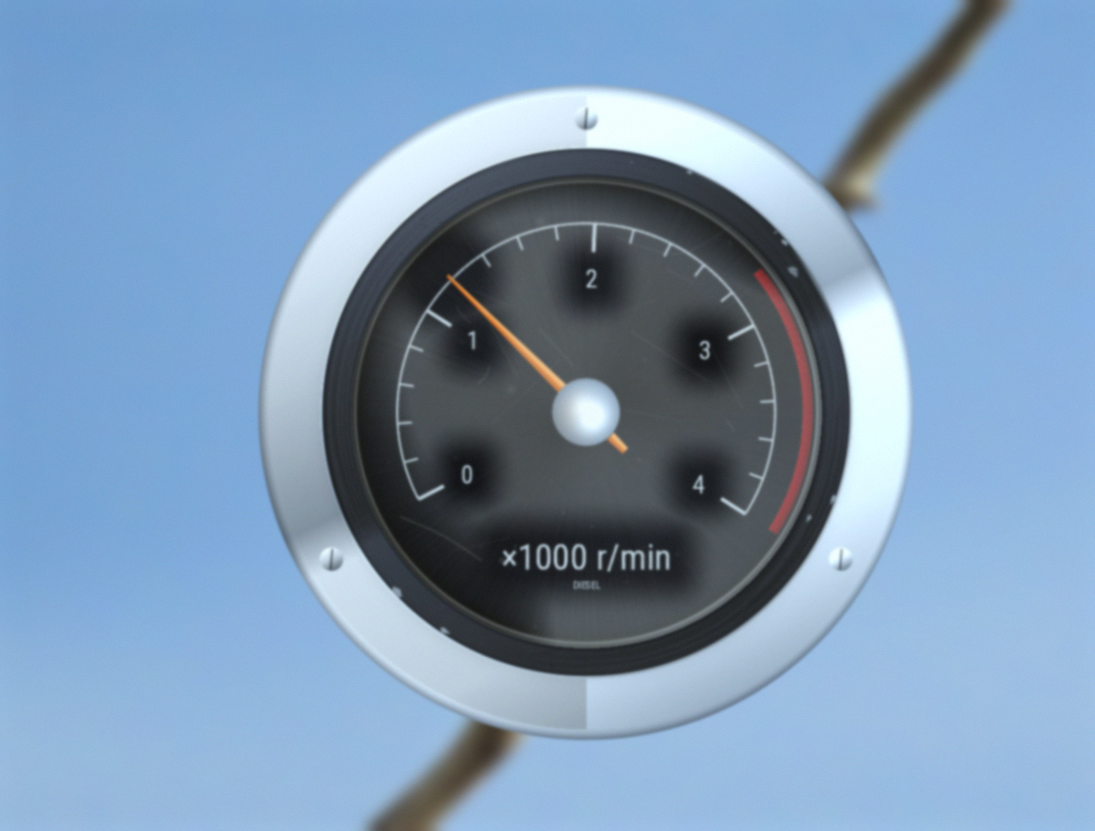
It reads {"value": 1200, "unit": "rpm"}
